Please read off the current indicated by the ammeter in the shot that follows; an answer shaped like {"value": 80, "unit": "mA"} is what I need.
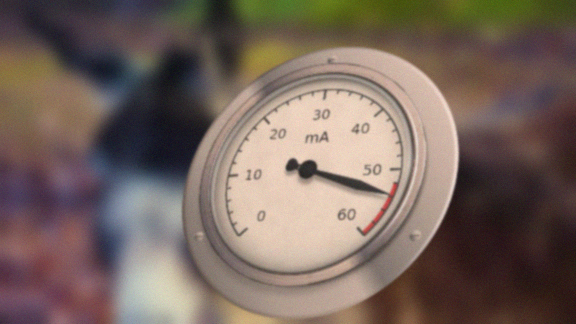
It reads {"value": 54, "unit": "mA"}
